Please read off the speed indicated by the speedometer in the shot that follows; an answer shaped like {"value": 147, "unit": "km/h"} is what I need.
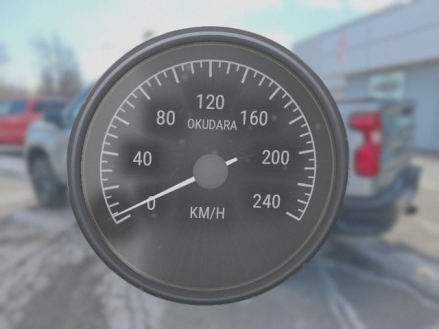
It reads {"value": 5, "unit": "km/h"}
